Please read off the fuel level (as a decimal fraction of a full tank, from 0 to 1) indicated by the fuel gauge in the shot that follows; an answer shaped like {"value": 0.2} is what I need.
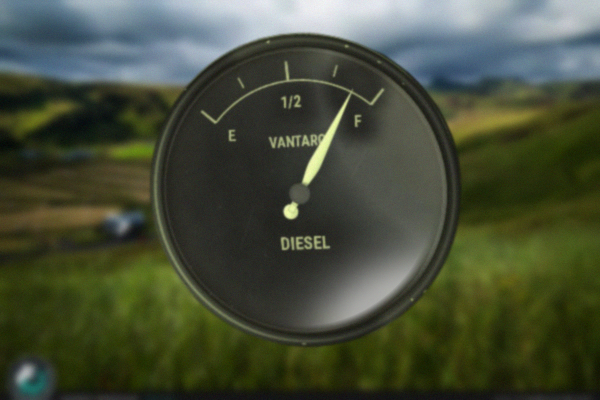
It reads {"value": 0.875}
